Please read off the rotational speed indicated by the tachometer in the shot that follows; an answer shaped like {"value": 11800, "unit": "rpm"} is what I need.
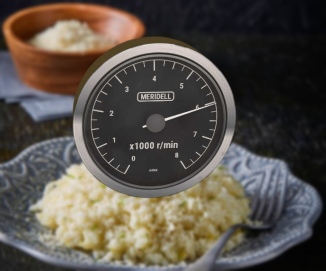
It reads {"value": 6000, "unit": "rpm"}
